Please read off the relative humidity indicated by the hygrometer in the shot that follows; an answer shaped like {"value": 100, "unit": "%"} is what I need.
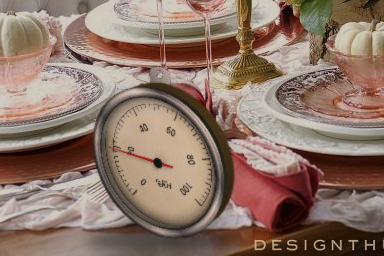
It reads {"value": 20, "unit": "%"}
